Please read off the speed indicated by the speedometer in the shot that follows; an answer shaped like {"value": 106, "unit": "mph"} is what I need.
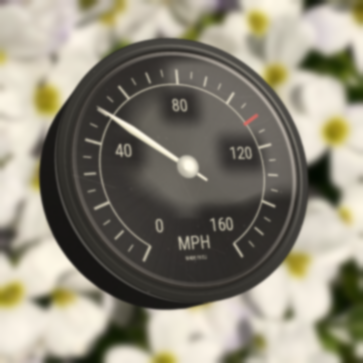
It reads {"value": 50, "unit": "mph"}
